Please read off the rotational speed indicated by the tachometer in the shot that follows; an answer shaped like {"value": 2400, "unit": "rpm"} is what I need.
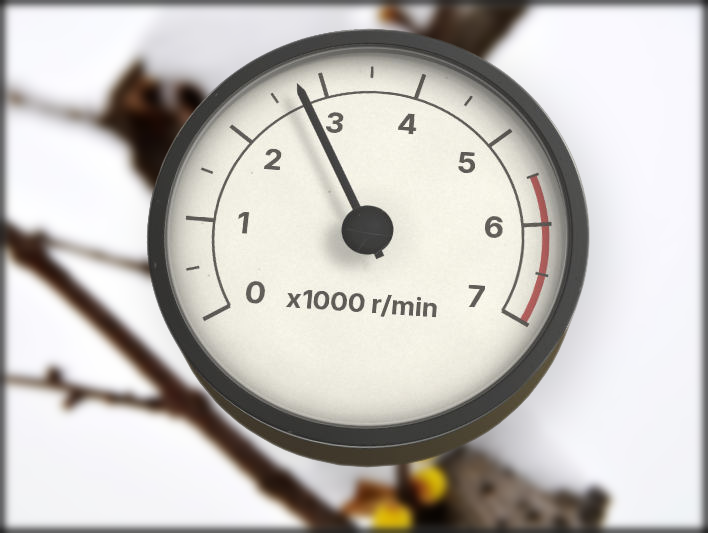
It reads {"value": 2750, "unit": "rpm"}
